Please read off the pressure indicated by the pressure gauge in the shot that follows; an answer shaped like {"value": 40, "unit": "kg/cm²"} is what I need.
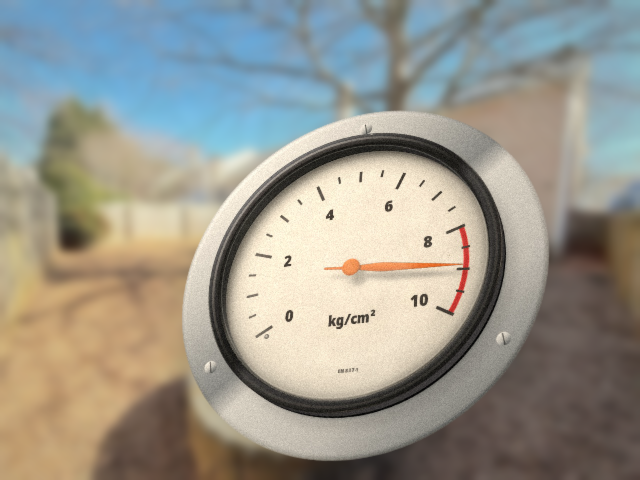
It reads {"value": 9, "unit": "kg/cm²"}
